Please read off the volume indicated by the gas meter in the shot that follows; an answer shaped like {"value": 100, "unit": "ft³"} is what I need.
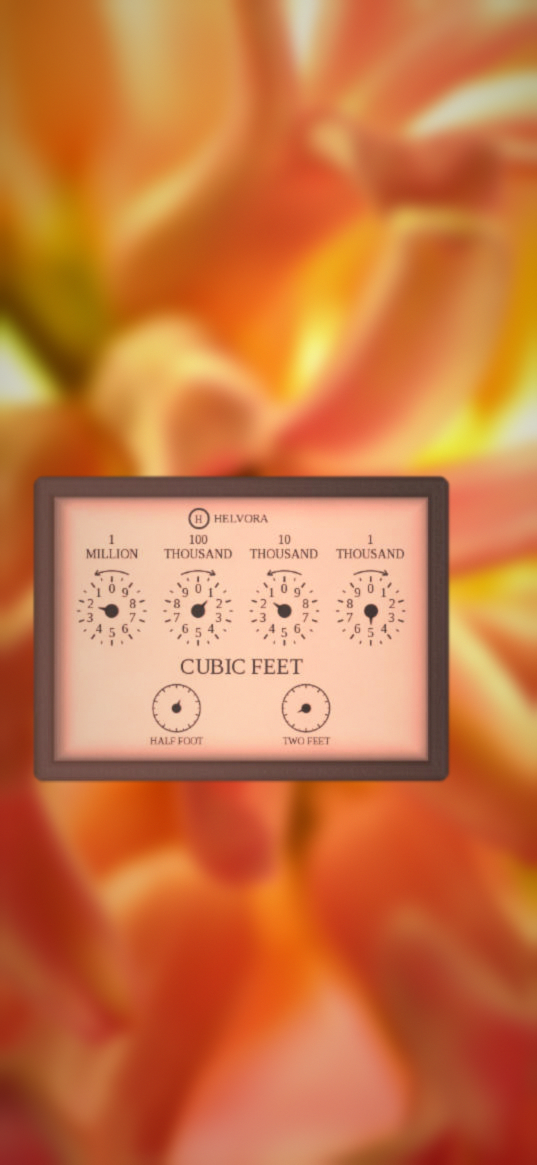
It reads {"value": 211500, "unit": "ft³"}
